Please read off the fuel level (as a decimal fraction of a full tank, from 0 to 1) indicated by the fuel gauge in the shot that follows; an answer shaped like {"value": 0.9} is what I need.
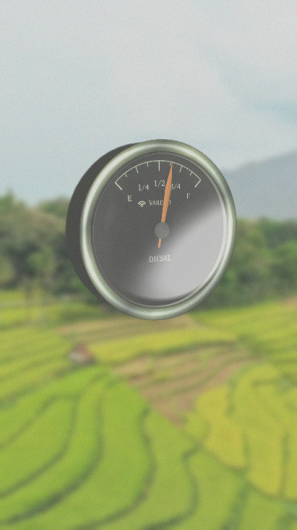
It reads {"value": 0.625}
